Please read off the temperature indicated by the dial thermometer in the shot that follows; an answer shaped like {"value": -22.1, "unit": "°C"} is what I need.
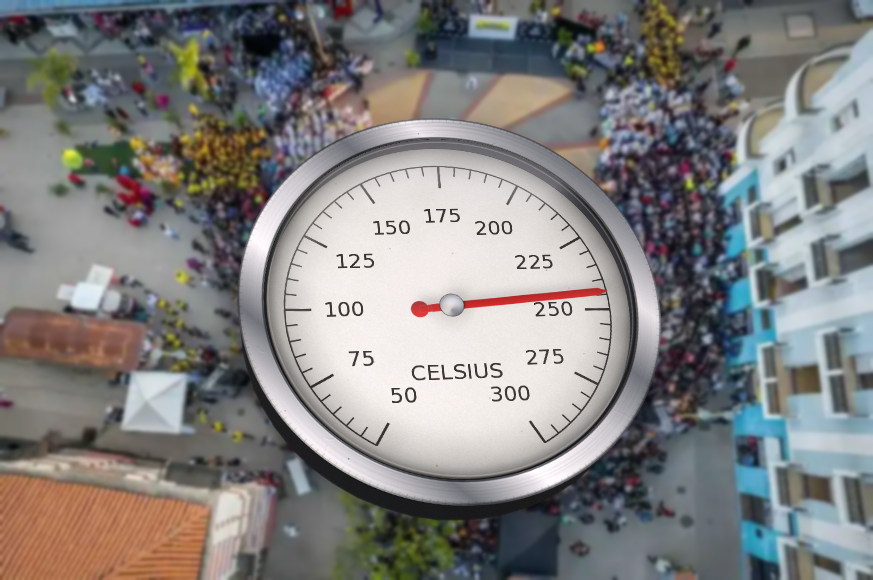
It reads {"value": 245, "unit": "°C"}
